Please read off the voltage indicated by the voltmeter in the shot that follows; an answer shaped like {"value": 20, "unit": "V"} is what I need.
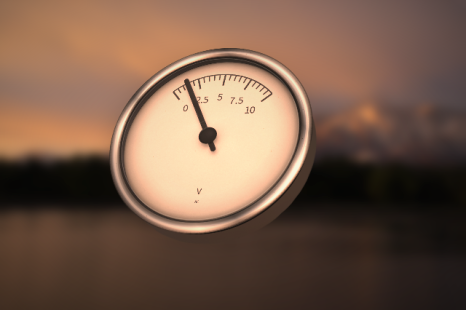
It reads {"value": 1.5, "unit": "V"}
